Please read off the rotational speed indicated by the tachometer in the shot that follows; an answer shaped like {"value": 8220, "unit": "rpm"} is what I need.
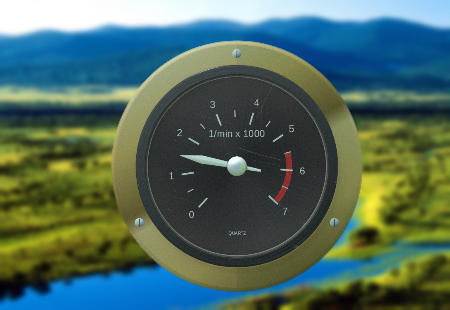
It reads {"value": 1500, "unit": "rpm"}
